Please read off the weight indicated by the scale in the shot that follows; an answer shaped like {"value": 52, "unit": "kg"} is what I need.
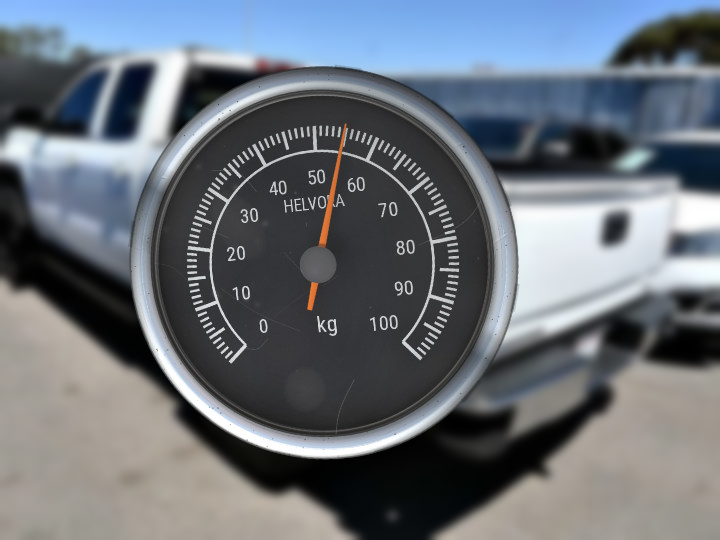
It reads {"value": 55, "unit": "kg"}
